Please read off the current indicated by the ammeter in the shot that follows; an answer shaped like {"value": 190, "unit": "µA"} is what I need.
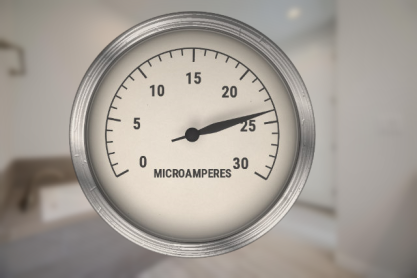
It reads {"value": 24, "unit": "µA"}
